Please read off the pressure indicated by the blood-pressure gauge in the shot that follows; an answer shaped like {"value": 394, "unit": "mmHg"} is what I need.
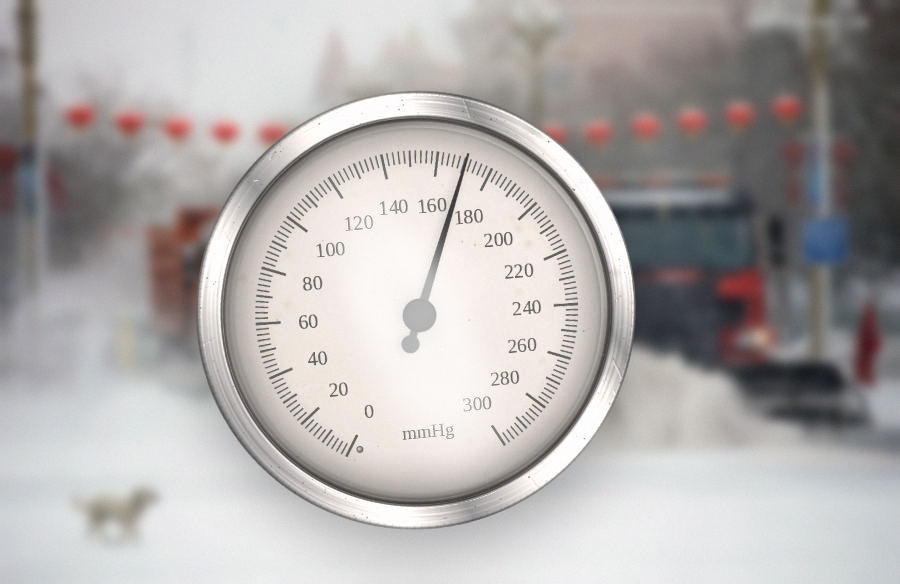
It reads {"value": 170, "unit": "mmHg"}
